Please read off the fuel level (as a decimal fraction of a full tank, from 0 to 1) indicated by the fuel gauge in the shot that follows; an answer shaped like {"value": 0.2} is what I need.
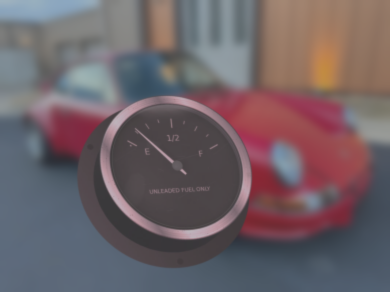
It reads {"value": 0.125}
